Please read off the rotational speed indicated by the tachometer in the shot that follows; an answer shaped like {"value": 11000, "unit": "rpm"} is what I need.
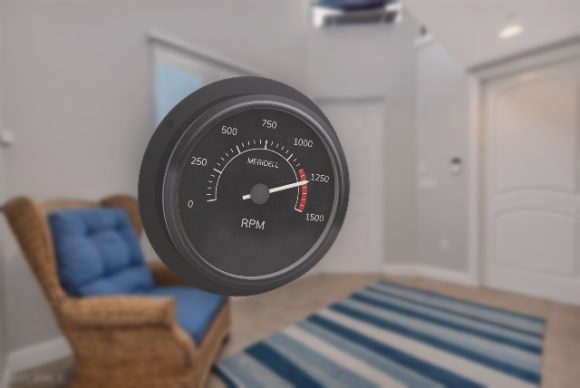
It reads {"value": 1250, "unit": "rpm"}
